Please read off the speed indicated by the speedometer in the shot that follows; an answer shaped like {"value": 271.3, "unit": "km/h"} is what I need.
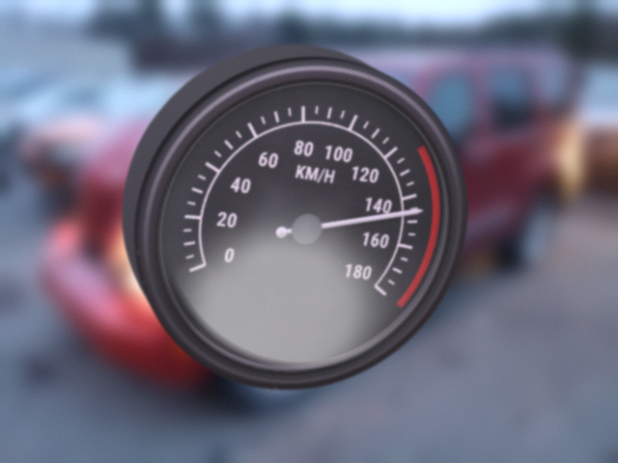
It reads {"value": 145, "unit": "km/h"}
